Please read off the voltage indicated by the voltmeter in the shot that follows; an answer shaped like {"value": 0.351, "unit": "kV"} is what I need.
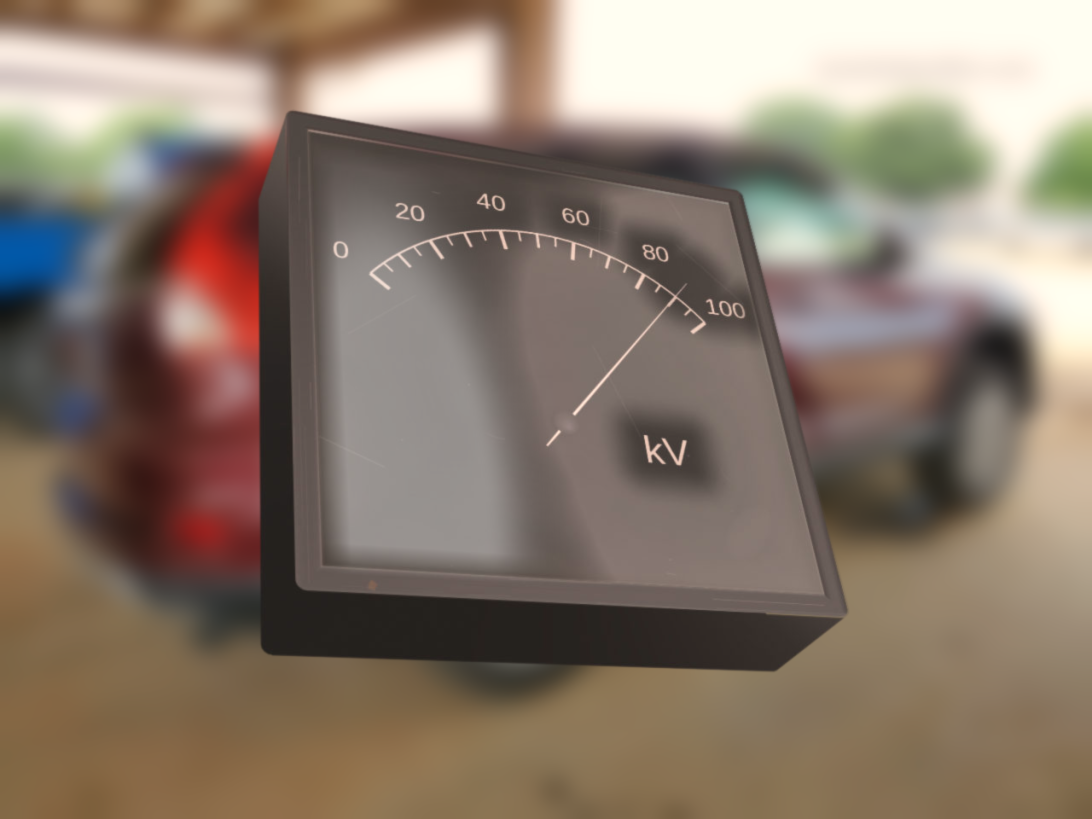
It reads {"value": 90, "unit": "kV"}
